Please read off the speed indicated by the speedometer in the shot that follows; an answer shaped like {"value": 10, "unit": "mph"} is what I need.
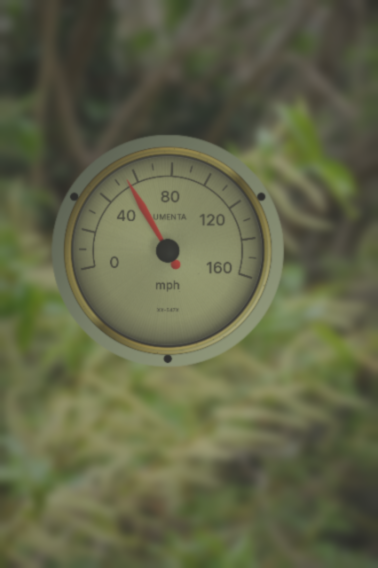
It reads {"value": 55, "unit": "mph"}
